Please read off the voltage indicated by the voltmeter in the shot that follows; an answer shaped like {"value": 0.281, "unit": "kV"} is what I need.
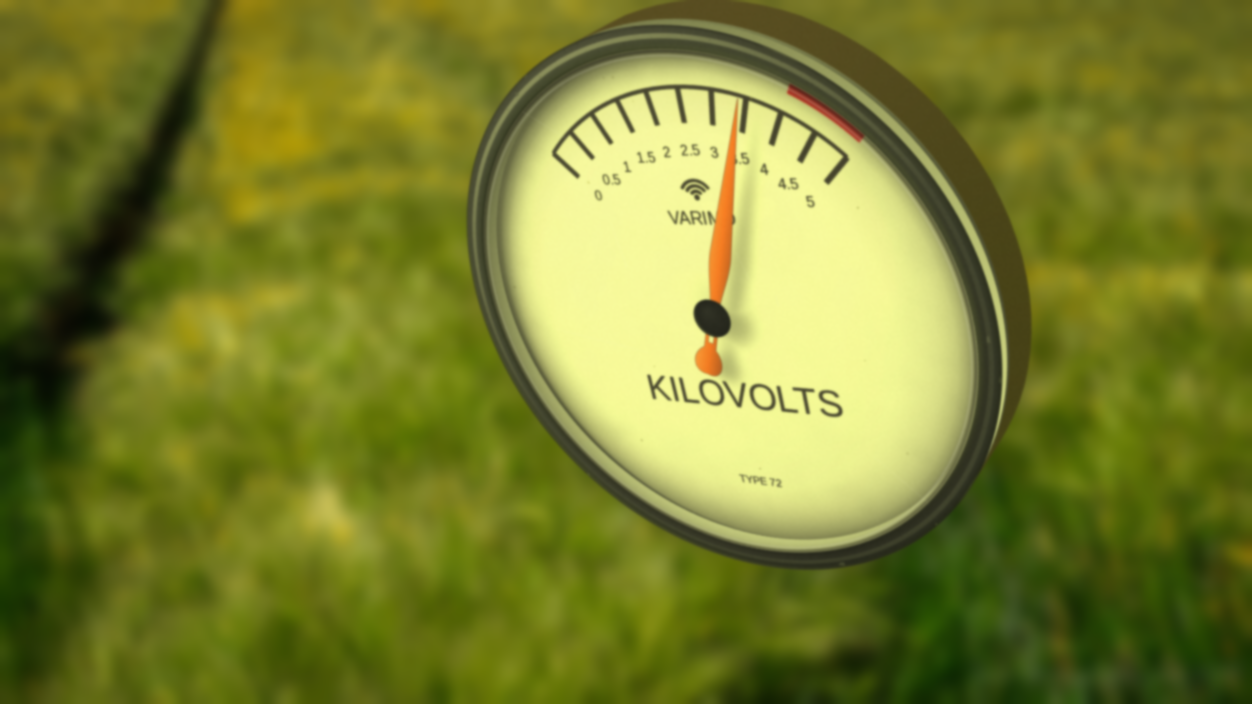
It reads {"value": 3.5, "unit": "kV"}
